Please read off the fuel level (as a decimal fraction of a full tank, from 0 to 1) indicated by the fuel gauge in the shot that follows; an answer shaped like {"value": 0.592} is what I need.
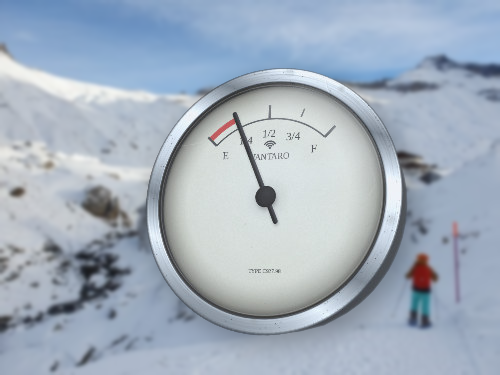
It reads {"value": 0.25}
